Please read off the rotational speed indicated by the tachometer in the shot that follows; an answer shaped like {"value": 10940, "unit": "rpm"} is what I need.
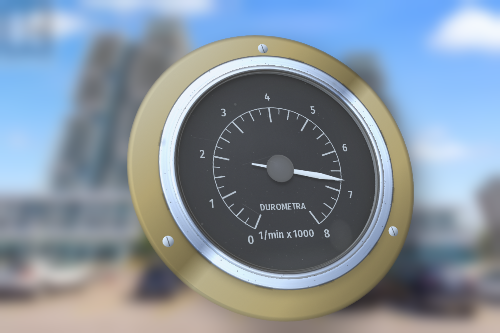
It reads {"value": 6750, "unit": "rpm"}
